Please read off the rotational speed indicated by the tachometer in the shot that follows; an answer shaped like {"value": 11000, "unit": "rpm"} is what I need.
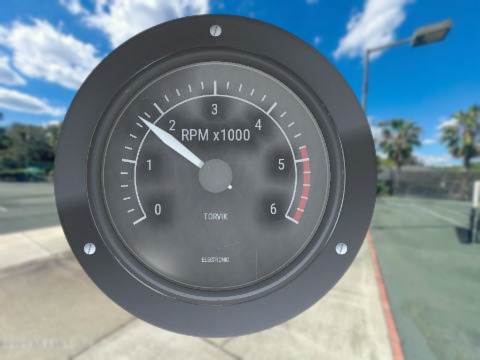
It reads {"value": 1700, "unit": "rpm"}
